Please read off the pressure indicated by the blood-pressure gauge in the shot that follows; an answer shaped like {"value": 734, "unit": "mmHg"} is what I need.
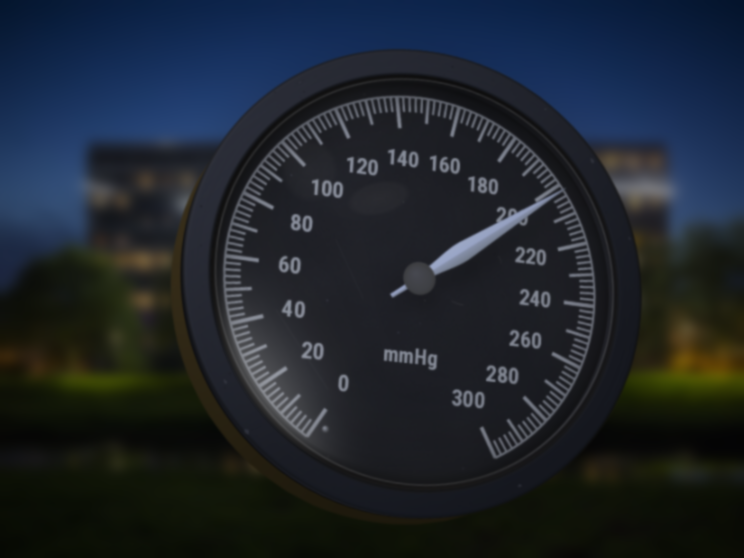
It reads {"value": 202, "unit": "mmHg"}
